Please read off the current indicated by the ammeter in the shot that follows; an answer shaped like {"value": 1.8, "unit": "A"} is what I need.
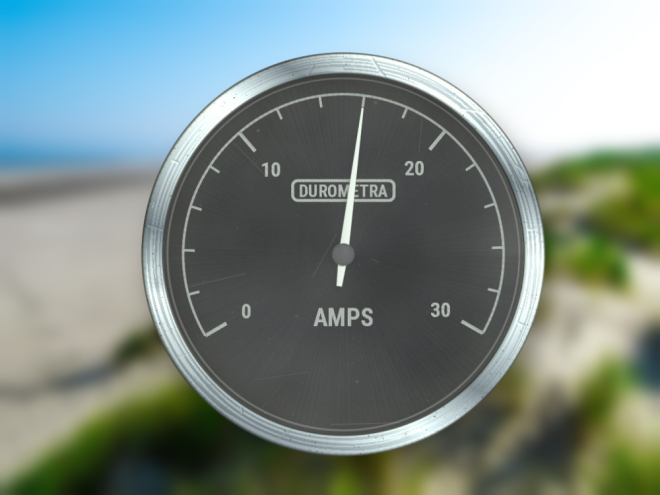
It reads {"value": 16, "unit": "A"}
